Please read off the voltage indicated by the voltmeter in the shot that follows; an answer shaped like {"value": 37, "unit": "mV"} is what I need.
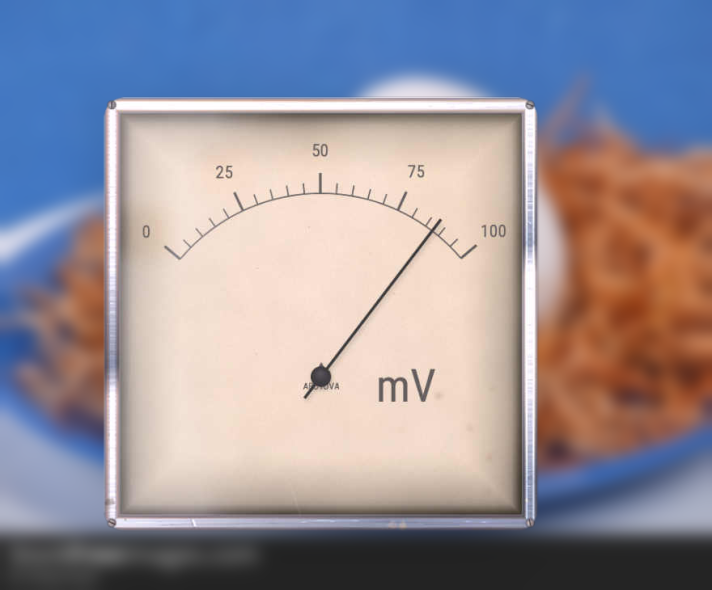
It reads {"value": 87.5, "unit": "mV"}
